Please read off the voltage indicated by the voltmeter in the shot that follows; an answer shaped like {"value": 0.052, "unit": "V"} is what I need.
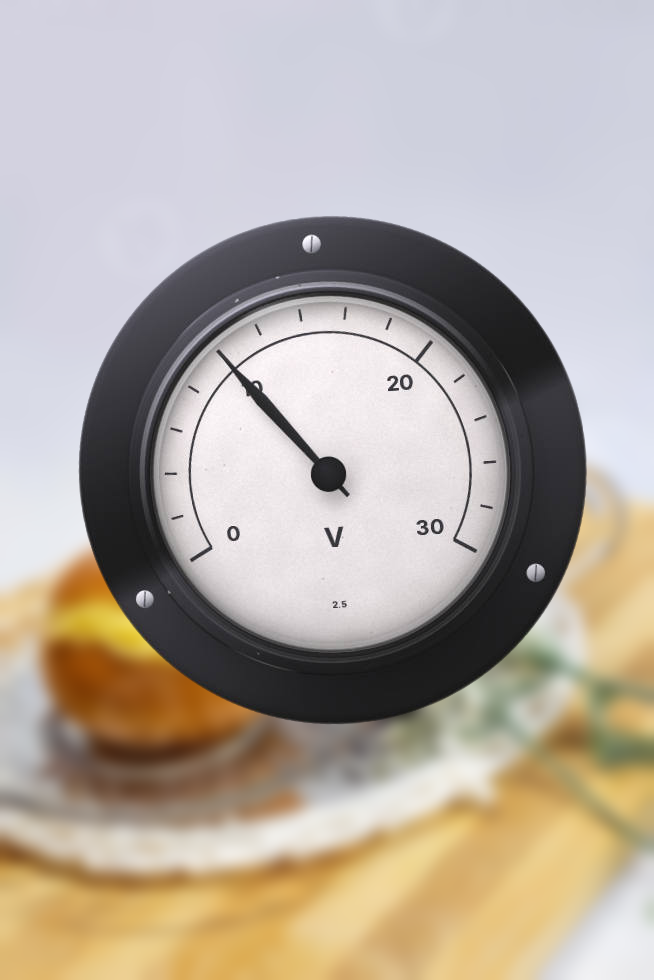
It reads {"value": 10, "unit": "V"}
